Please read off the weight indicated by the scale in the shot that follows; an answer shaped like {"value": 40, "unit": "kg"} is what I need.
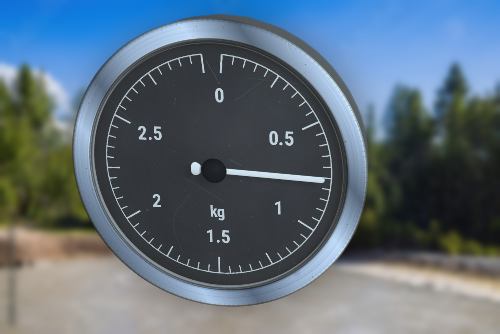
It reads {"value": 0.75, "unit": "kg"}
